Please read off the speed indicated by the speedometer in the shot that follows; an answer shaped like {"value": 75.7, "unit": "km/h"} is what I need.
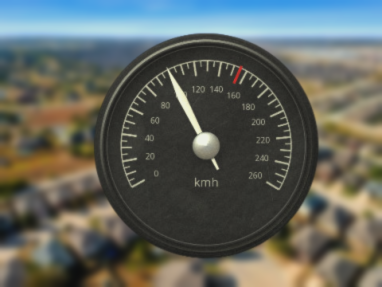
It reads {"value": 100, "unit": "km/h"}
